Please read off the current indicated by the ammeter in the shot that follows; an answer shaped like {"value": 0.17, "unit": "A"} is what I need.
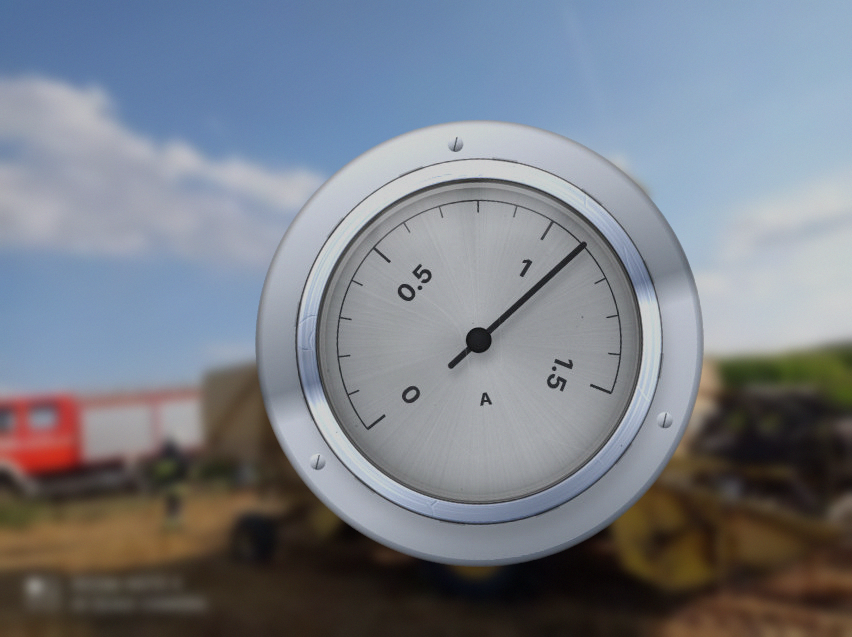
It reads {"value": 1.1, "unit": "A"}
